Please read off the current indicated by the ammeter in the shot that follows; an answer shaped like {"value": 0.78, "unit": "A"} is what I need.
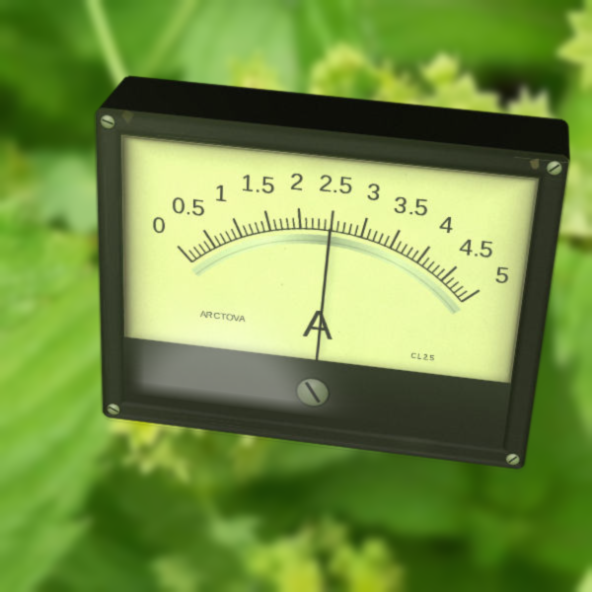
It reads {"value": 2.5, "unit": "A"}
